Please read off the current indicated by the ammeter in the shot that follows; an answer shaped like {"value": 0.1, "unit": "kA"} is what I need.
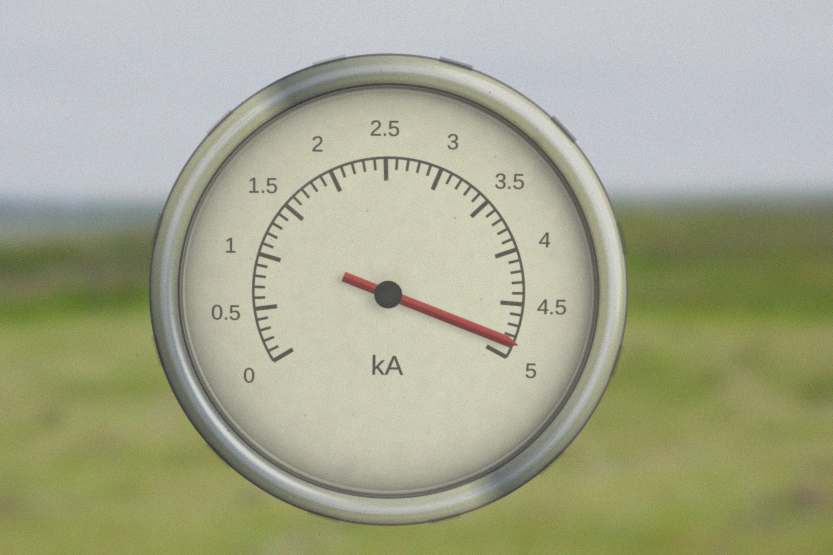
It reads {"value": 4.85, "unit": "kA"}
